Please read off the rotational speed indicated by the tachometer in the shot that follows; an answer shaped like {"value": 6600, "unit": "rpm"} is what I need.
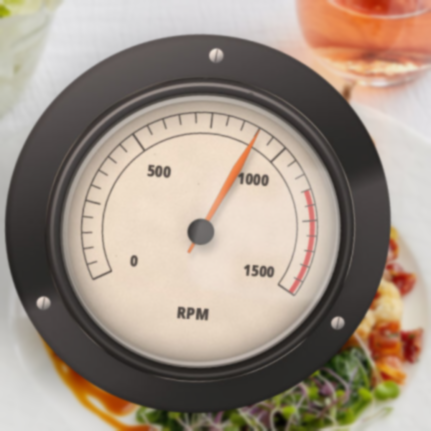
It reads {"value": 900, "unit": "rpm"}
